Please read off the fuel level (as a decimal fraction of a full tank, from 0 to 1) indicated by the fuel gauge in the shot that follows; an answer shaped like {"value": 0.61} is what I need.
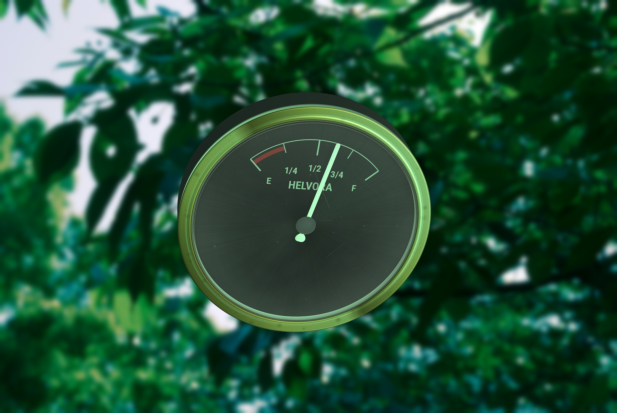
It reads {"value": 0.625}
